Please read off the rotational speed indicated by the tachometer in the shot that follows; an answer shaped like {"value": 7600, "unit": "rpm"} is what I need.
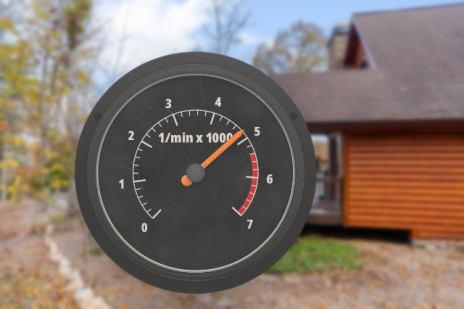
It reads {"value": 4800, "unit": "rpm"}
